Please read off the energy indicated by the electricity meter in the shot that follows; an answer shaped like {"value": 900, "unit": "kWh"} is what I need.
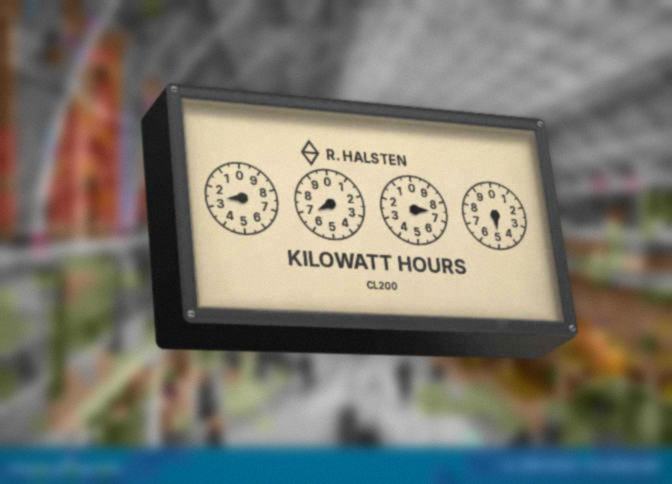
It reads {"value": 2675, "unit": "kWh"}
